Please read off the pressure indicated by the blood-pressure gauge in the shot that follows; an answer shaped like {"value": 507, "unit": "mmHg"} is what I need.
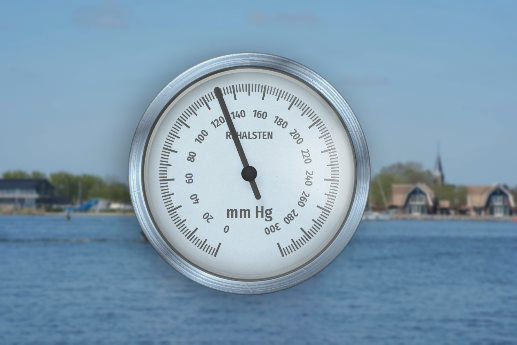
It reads {"value": 130, "unit": "mmHg"}
